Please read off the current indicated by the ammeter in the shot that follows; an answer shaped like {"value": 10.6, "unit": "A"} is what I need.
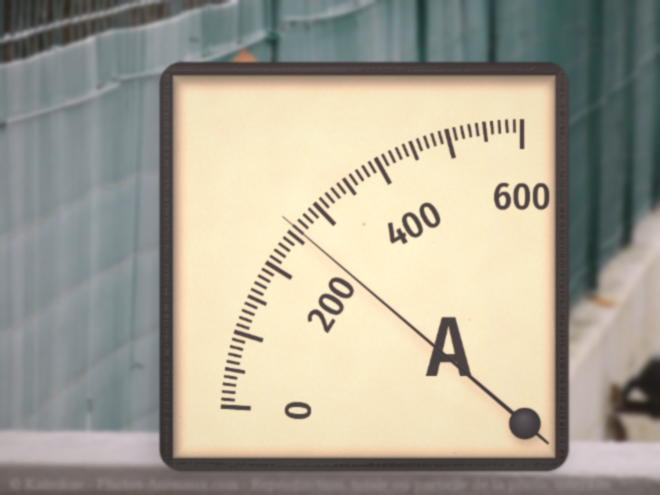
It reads {"value": 260, "unit": "A"}
